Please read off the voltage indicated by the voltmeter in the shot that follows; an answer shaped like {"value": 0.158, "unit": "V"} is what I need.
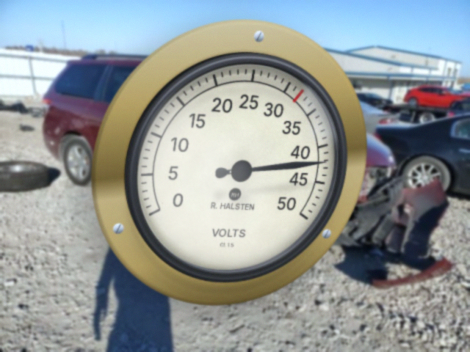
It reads {"value": 42, "unit": "V"}
